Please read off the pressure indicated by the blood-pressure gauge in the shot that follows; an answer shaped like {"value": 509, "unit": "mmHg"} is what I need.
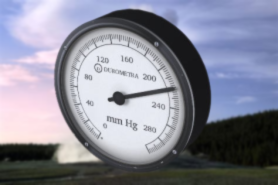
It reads {"value": 220, "unit": "mmHg"}
